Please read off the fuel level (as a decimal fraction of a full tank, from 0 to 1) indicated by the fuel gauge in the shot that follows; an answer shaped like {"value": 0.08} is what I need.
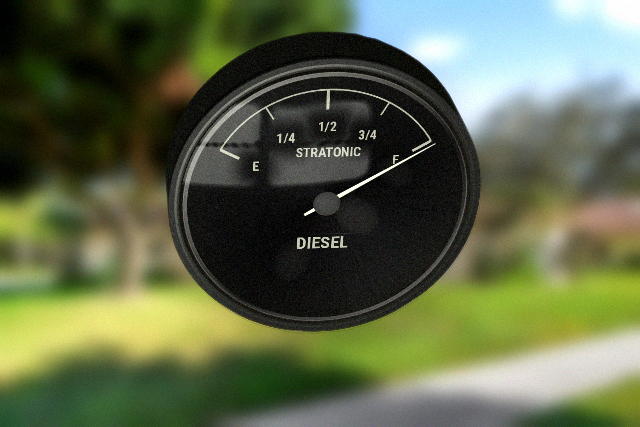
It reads {"value": 1}
